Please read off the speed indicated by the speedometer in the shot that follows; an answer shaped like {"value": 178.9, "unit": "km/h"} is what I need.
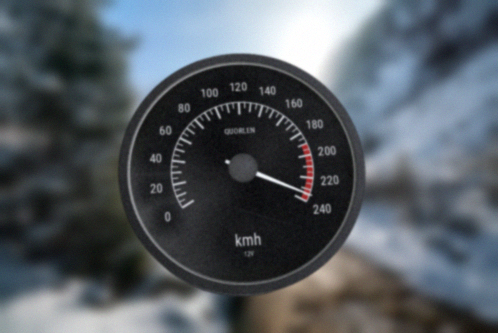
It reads {"value": 235, "unit": "km/h"}
